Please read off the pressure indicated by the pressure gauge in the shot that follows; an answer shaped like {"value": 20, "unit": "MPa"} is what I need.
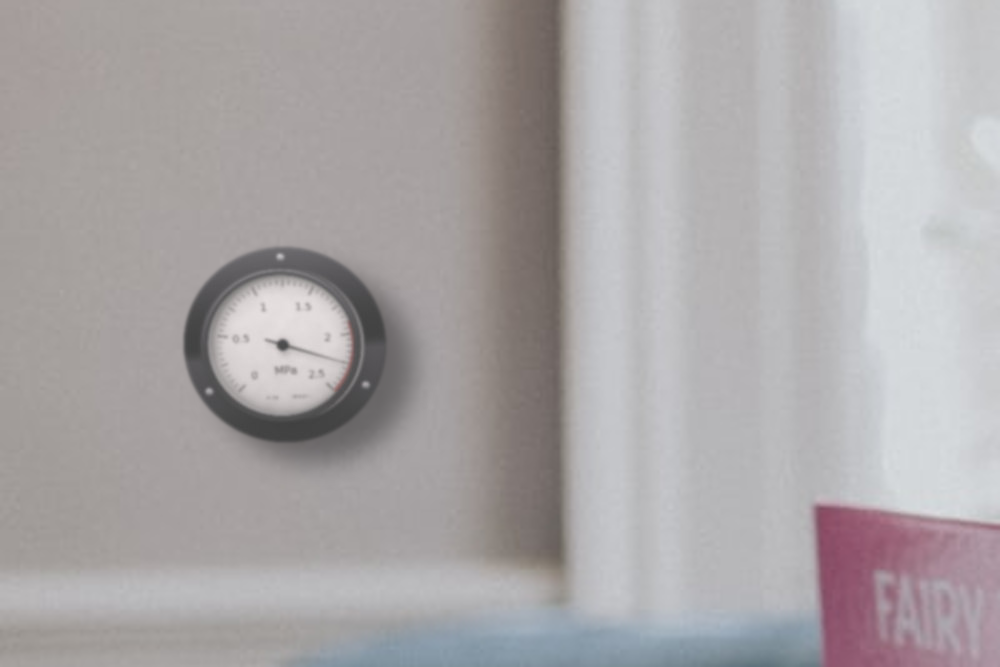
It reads {"value": 2.25, "unit": "MPa"}
